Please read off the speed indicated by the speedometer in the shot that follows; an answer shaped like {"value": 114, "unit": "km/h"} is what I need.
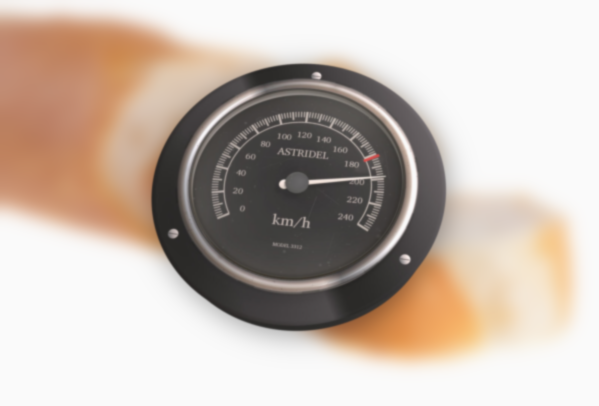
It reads {"value": 200, "unit": "km/h"}
